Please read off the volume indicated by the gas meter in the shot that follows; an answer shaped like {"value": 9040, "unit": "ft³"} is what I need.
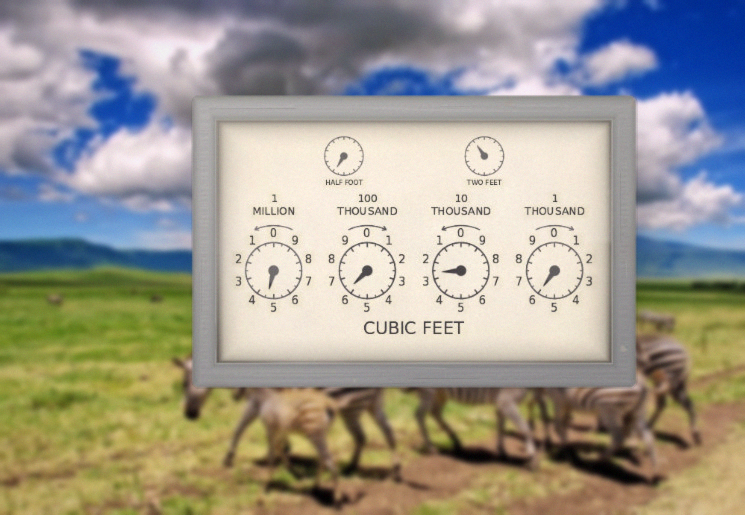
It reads {"value": 462600, "unit": "ft³"}
